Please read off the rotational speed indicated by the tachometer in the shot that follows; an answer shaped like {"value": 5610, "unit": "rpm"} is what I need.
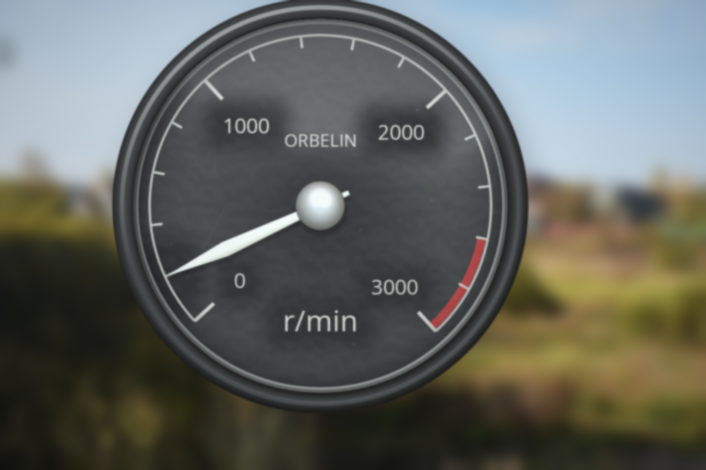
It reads {"value": 200, "unit": "rpm"}
